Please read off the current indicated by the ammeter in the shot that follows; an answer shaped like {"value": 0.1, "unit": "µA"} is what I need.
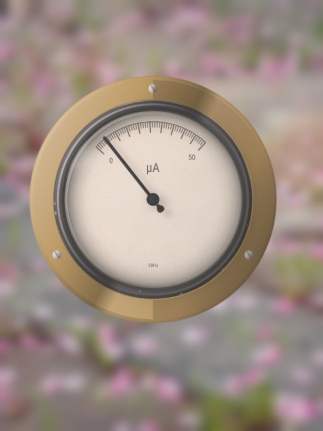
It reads {"value": 5, "unit": "µA"}
